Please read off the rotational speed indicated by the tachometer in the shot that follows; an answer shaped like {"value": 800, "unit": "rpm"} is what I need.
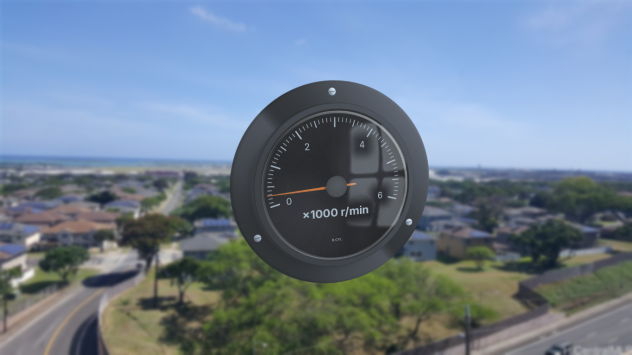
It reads {"value": 300, "unit": "rpm"}
